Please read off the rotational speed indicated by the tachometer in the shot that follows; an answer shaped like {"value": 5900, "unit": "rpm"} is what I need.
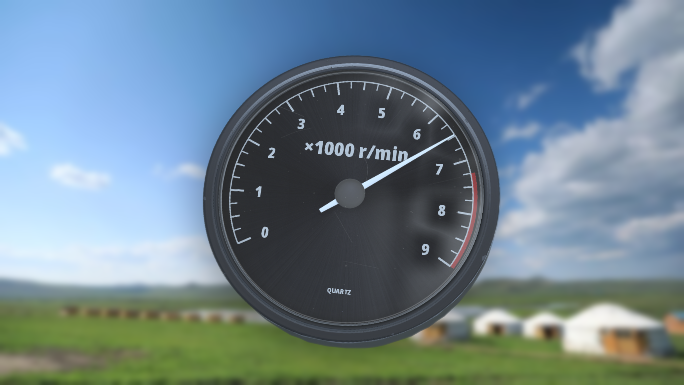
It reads {"value": 6500, "unit": "rpm"}
